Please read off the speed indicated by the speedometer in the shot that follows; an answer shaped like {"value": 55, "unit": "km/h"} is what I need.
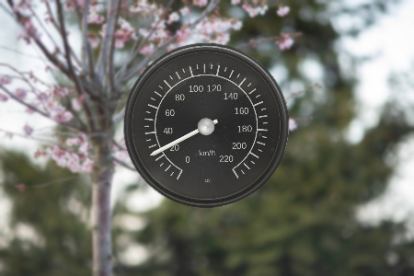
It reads {"value": 25, "unit": "km/h"}
